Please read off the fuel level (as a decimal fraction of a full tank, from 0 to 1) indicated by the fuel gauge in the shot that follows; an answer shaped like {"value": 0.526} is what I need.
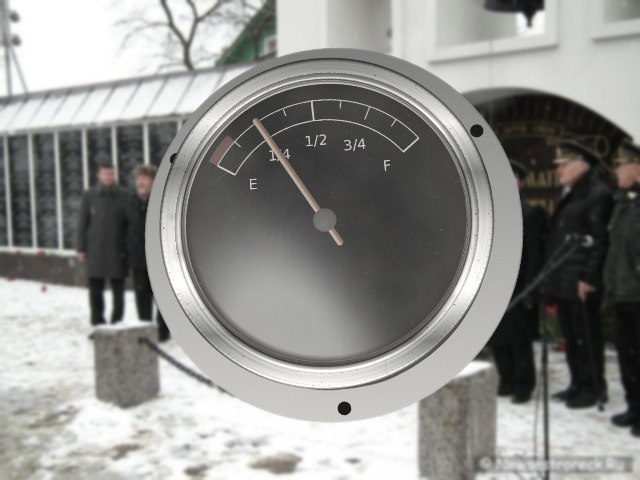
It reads {"value": 0.25}
